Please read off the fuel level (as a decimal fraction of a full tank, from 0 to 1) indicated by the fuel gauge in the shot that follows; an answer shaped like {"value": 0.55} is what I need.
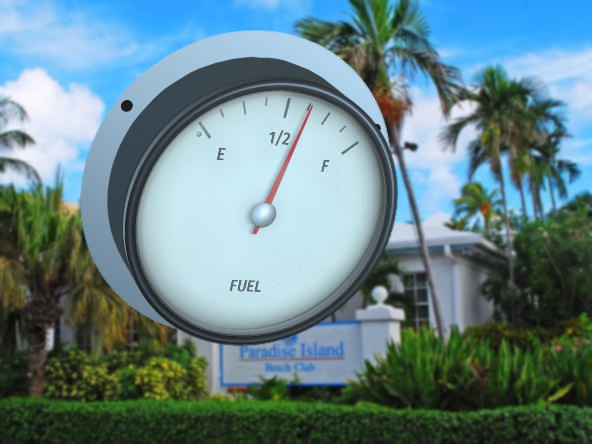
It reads {"value": 0.625}
